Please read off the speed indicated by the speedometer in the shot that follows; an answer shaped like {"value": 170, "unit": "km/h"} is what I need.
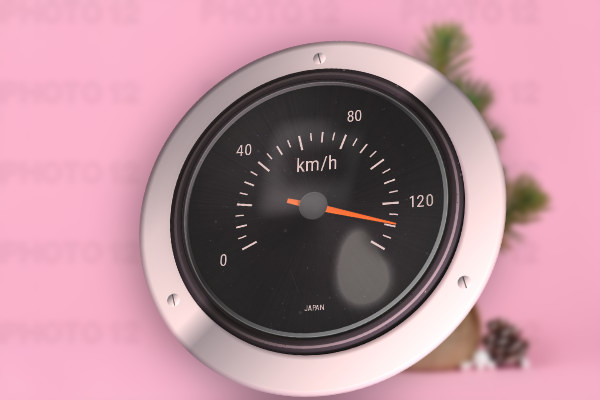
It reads {"value": 130, "unit": "km/h"}
